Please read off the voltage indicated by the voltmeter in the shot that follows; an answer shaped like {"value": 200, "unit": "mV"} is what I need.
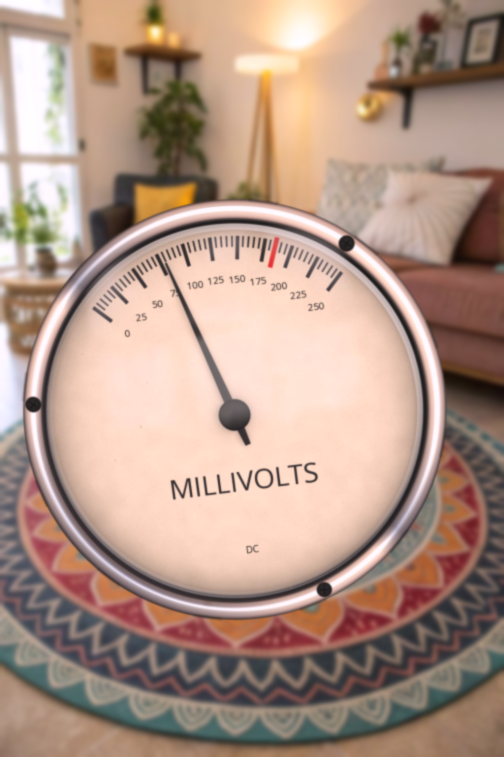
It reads {"value": 80, "unit": "mV"}
